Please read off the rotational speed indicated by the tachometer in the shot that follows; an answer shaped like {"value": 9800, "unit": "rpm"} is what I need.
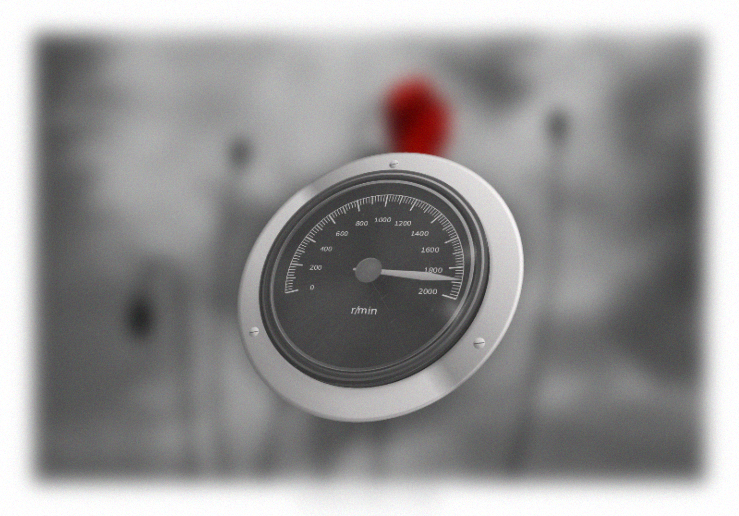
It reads {"value": 1900, "unit": "rpm"}
